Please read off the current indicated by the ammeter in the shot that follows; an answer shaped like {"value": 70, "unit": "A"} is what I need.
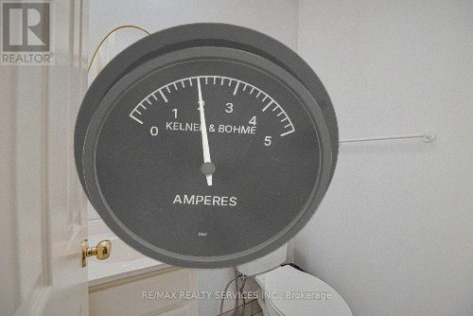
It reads {"value": 2, "unit": "A"}
